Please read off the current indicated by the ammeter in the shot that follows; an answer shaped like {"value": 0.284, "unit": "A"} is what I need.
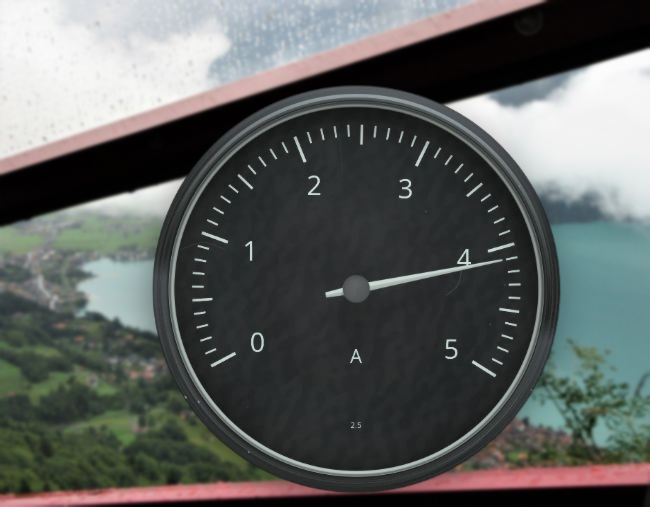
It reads {"value": 4.1, "unit": "A"}
